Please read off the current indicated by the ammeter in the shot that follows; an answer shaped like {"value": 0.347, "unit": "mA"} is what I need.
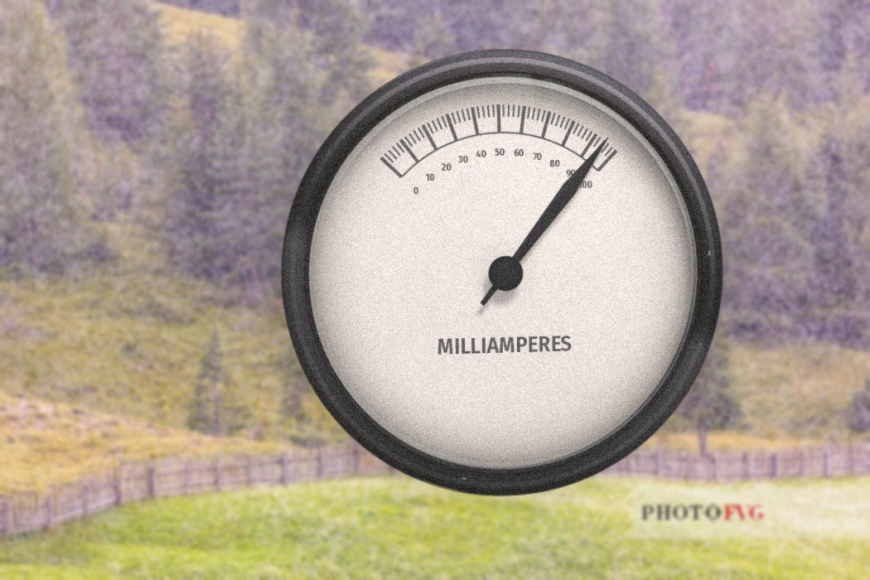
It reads {"value": 94, "unit": "mA"}
